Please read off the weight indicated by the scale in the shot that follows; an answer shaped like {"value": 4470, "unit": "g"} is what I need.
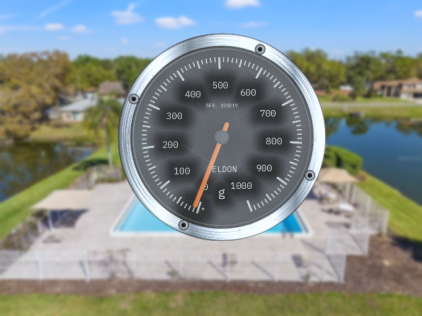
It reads {"value": 10, "unit": "g"}
